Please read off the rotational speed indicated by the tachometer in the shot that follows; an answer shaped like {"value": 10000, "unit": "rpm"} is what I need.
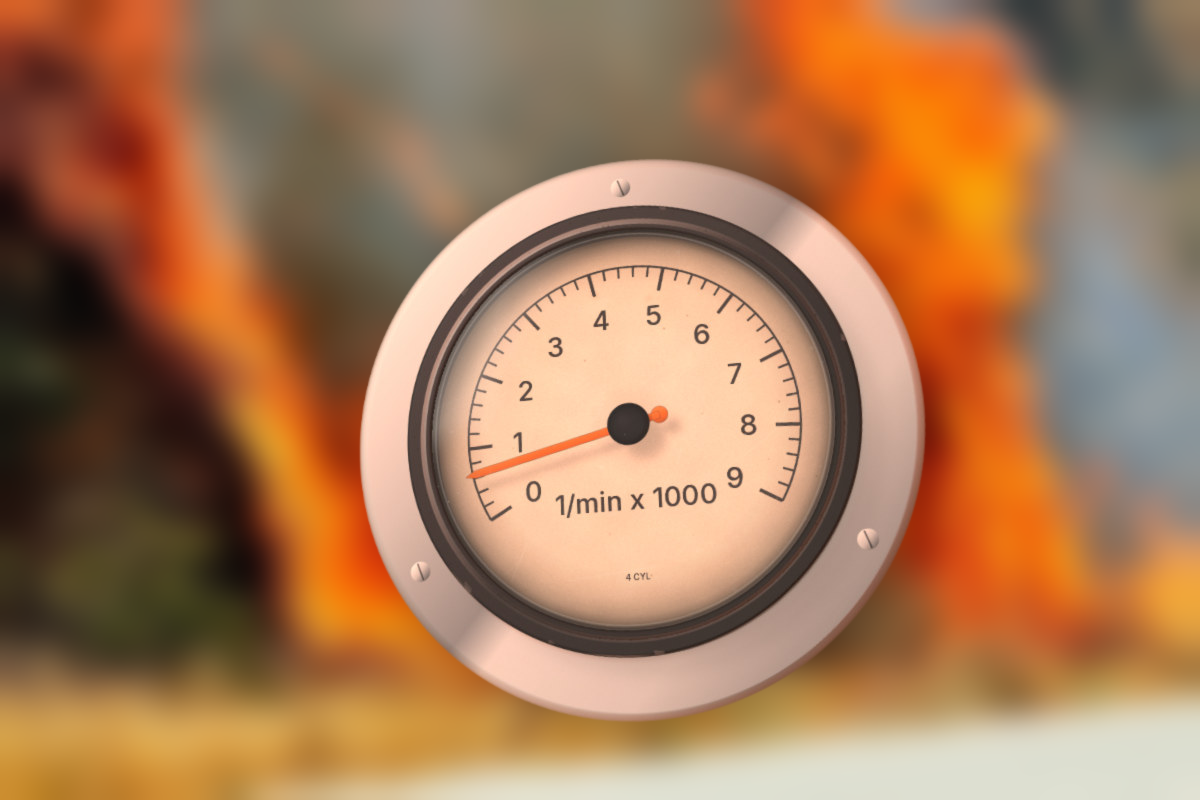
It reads {"value": 600, "unit": "rpm"}
